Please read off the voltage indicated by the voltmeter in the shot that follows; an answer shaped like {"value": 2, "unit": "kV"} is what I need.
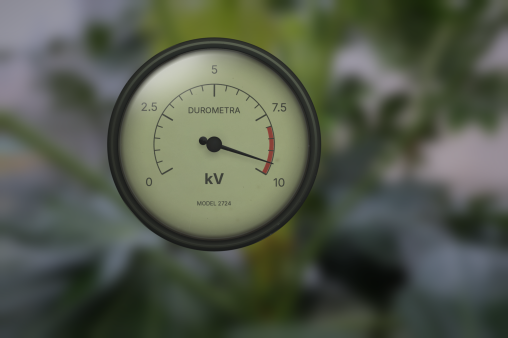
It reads {"value": 9.5, "unit": "kV"}
